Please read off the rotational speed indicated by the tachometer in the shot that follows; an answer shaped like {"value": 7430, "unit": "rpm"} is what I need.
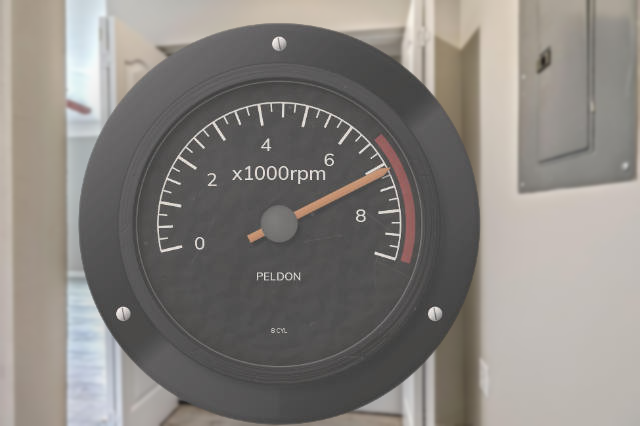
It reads {"value": 7125, "unit": "rpm"}
